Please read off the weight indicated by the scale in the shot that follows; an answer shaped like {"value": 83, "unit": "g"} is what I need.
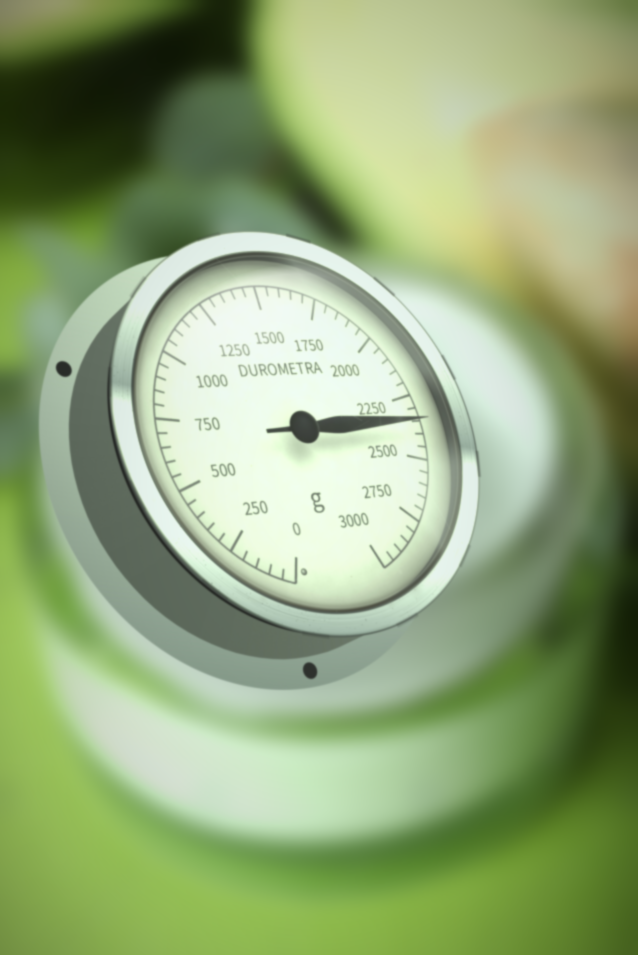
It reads {"value": 2350, "unit": "g"}
